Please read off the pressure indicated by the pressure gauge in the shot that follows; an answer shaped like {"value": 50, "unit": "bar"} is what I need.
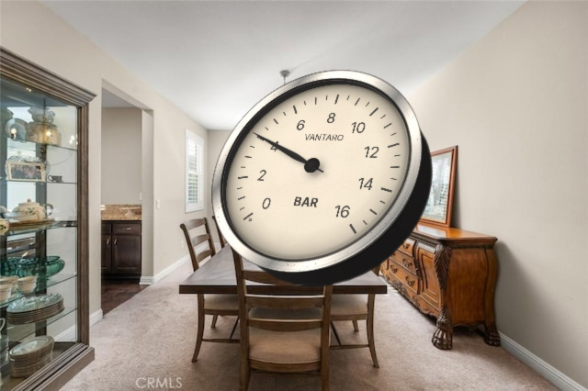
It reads {"value": 4, "unit": "bar"}
